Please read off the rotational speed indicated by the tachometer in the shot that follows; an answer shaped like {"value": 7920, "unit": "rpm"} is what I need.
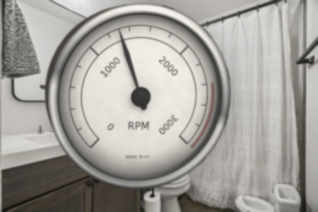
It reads {"value": 1300, "unit": "rpm"}
